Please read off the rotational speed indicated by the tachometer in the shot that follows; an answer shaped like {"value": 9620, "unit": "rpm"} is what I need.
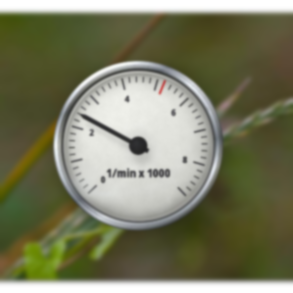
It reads {"value": 2400, "unit": "rpm"}
